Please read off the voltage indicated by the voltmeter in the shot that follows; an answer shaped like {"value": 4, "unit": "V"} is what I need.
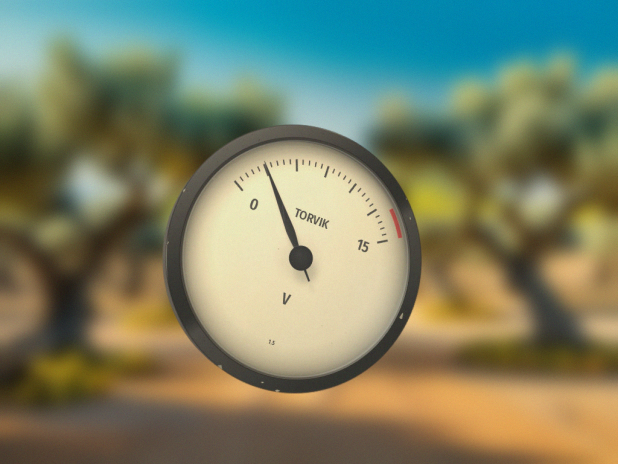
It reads {"value": 2.5, "unit": "V"}
